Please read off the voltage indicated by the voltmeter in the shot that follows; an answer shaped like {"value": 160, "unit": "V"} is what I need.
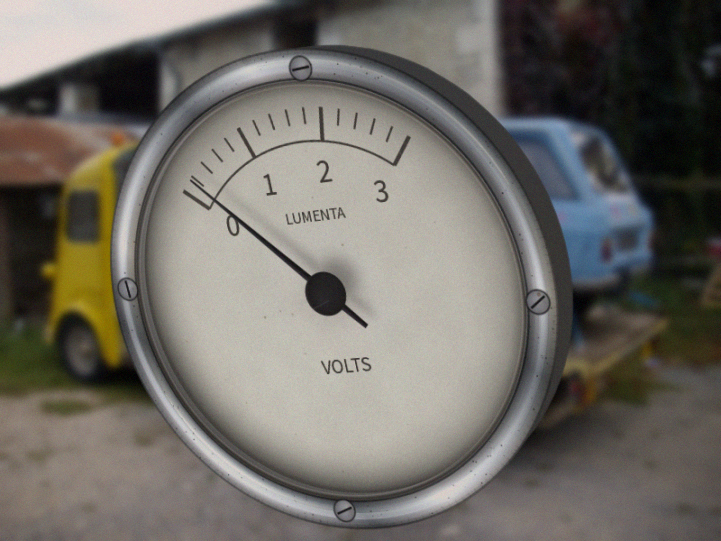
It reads {"value": 0.2, "unit": "V"}
